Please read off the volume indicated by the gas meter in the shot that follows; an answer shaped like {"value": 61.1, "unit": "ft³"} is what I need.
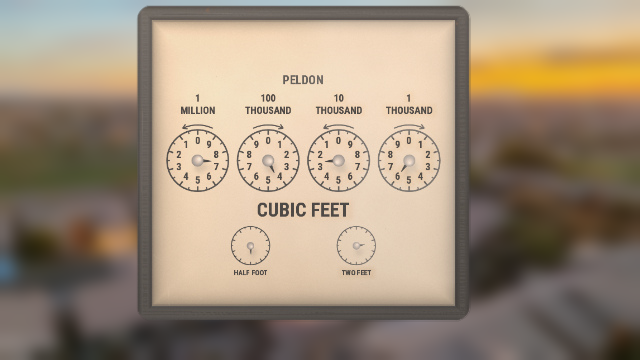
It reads {"value": 742600, "unit": "ft³"}
